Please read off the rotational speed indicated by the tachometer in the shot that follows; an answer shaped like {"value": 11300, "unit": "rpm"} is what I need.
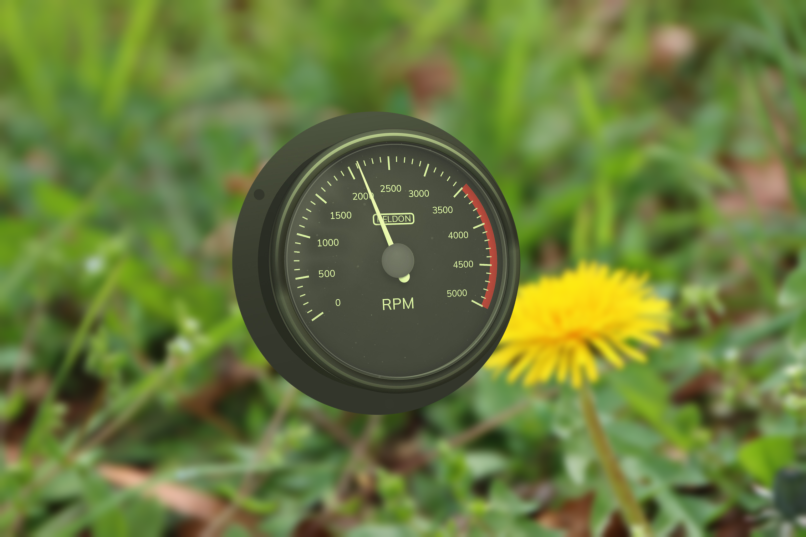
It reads {"value": 2100, "unit": "rpm"}
